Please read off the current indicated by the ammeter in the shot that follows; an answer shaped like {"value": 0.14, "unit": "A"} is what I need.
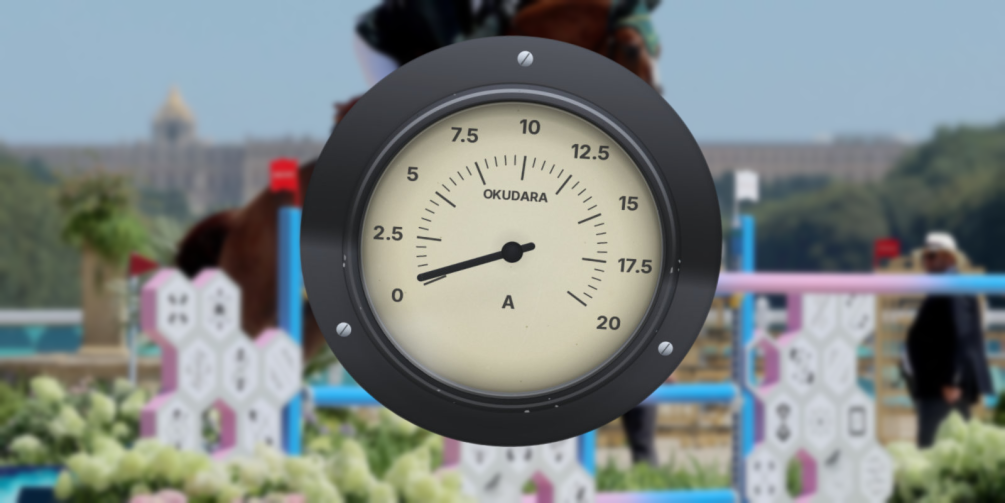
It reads {"value": 0.5, "unit": "A"}
